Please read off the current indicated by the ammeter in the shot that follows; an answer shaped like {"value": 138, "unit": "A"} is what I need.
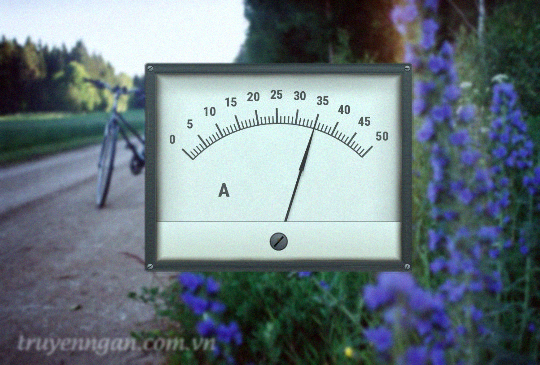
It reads {"value": 35, "unit": "A"}
